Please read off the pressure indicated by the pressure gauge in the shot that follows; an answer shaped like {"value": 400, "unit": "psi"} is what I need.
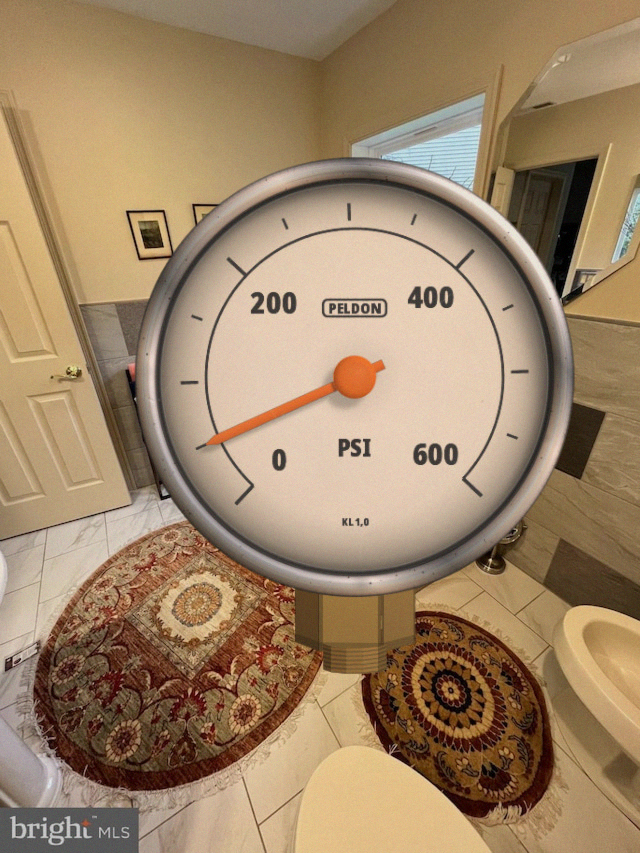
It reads {"value": 50, "unit": "psi"}
